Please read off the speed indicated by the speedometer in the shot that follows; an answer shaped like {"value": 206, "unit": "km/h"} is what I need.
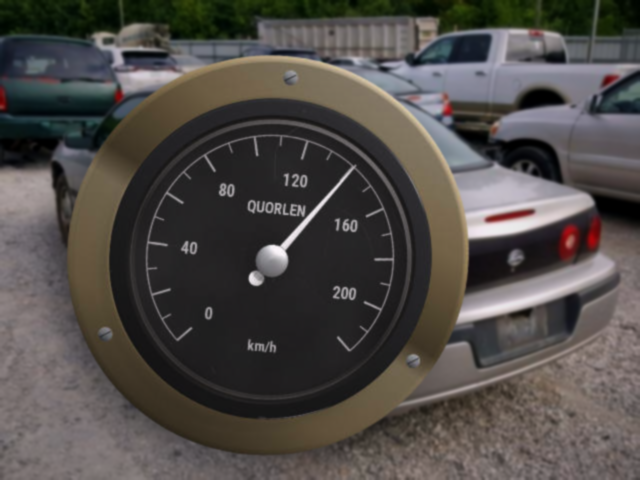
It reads {"value": 140, "unit": "km/h"}
